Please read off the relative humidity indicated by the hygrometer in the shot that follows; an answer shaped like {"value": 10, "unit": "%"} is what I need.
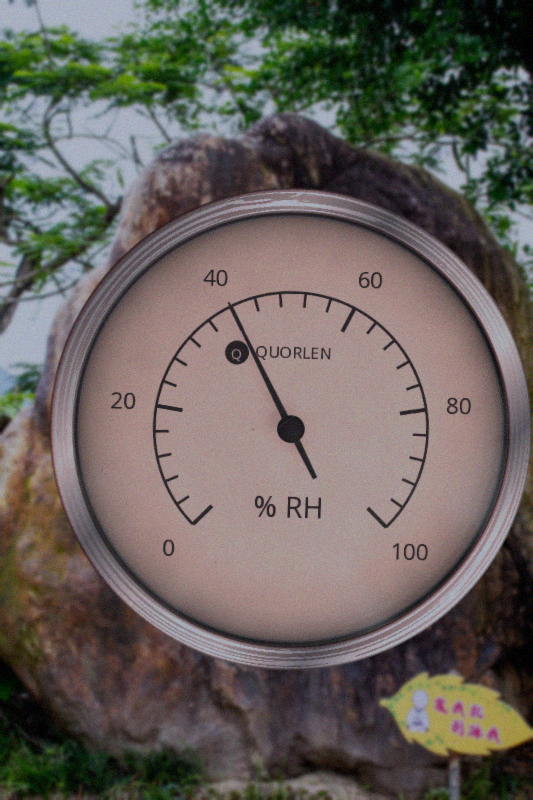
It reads {"value": 40, "unit": "%"}
